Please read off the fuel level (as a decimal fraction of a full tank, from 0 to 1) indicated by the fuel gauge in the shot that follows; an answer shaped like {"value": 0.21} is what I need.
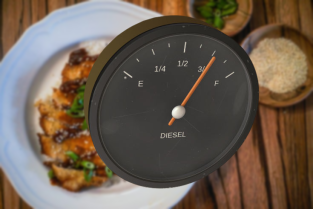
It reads {"value": 0.75}
